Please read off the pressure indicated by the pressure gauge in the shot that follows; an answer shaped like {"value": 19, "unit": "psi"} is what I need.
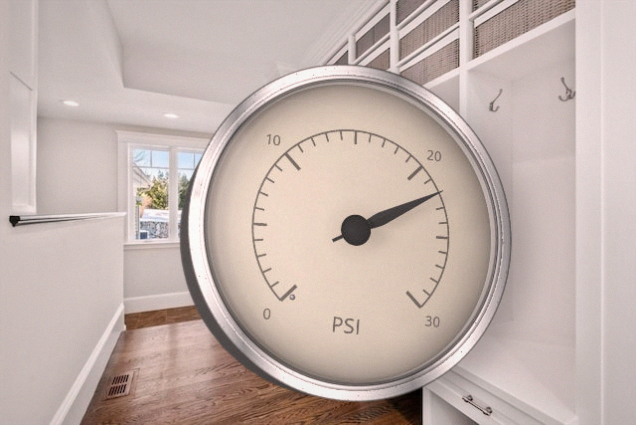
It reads {"value": 22, "unit": "psi"}
